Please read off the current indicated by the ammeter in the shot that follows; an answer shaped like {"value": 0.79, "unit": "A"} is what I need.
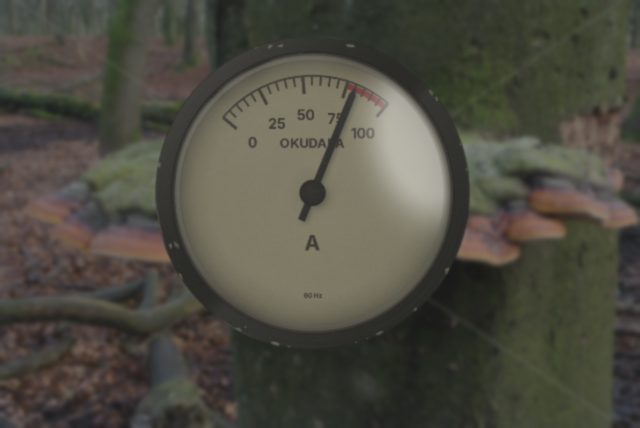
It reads {"value": 80, "unit": "A"}
